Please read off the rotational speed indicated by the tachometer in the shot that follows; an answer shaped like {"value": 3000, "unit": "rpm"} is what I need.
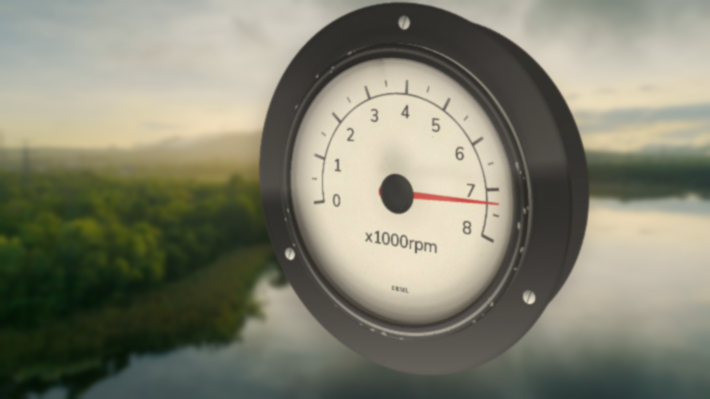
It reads {"value": 7250, "unit": "rpm"}
